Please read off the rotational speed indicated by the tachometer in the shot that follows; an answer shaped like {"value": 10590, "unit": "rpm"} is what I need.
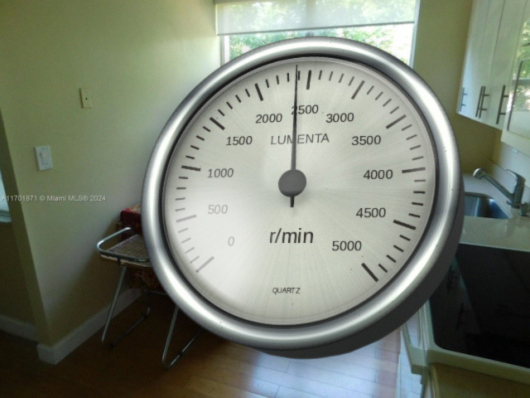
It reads {"value": 2400, "unit": "rpm"}
